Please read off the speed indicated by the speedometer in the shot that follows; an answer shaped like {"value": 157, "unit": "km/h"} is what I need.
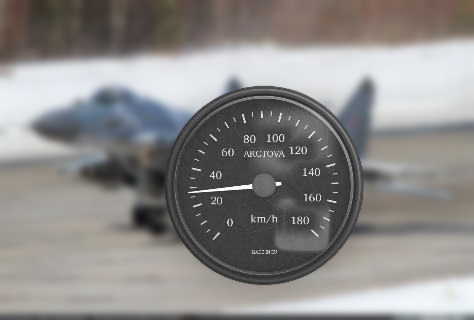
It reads {"value": 27.5, "unit": "km/h"}
